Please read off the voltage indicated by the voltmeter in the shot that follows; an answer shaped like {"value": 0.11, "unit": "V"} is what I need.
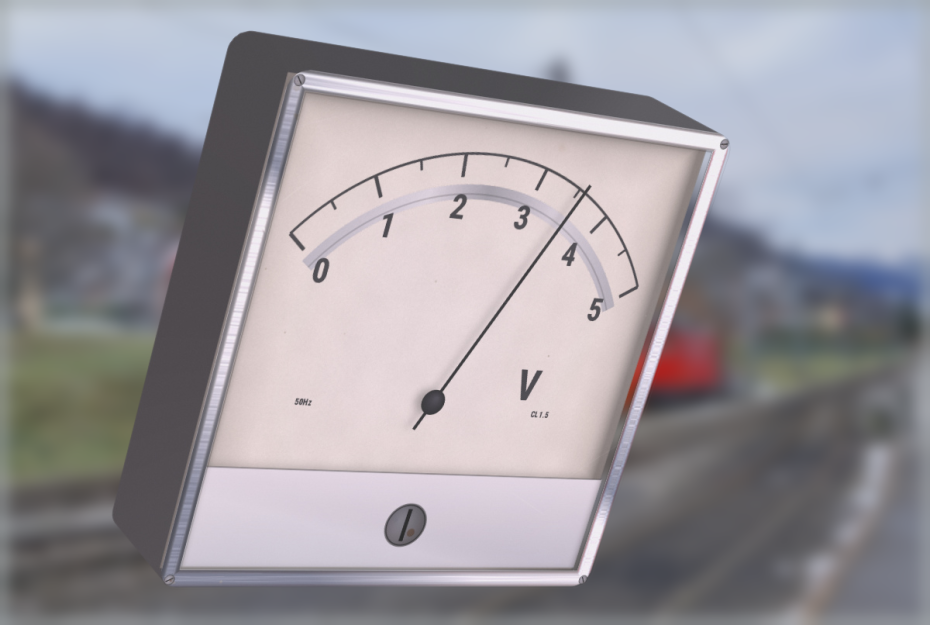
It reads {"value": 3.5, "unit": "V"}
